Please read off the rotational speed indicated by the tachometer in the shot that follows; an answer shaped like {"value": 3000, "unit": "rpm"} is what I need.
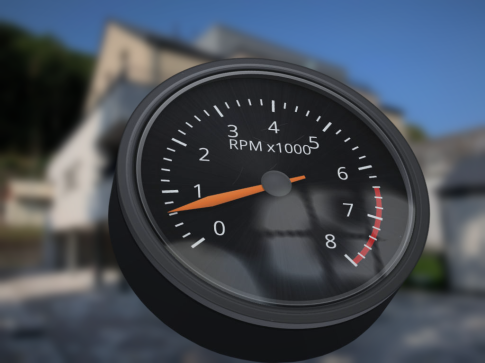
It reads {"value": 600, "unit": "rpm"}
